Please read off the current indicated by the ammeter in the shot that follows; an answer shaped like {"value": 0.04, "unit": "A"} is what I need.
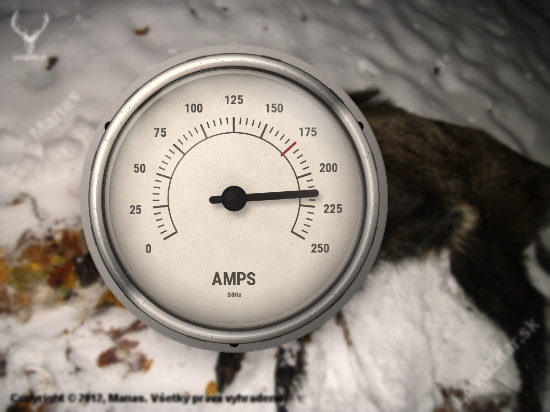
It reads {"value": 215, "unit": "A"}
